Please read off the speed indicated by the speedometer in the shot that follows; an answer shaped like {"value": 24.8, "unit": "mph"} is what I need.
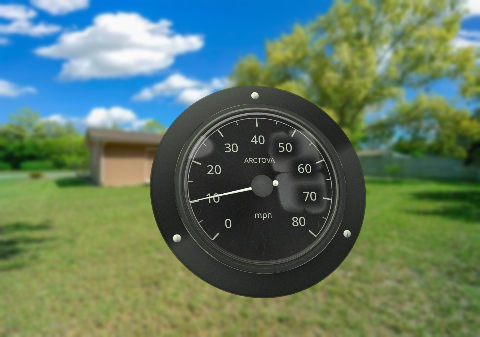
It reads {"value": 10, "unit": "mph"}
